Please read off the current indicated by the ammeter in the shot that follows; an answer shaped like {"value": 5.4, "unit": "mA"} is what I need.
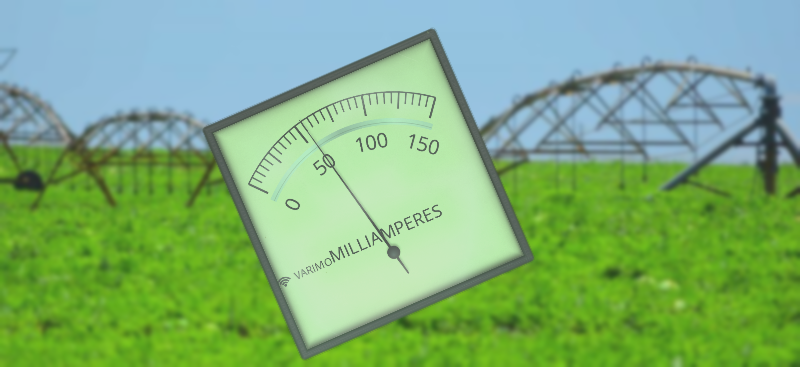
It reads {"value": 55, "unit": "mA"}
